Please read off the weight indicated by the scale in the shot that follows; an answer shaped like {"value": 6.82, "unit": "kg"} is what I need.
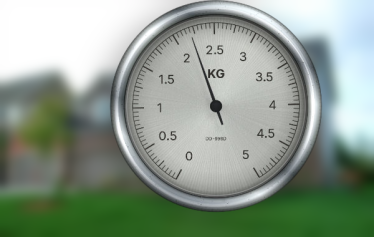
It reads {"value": 2.2, "unit": "kg"}
